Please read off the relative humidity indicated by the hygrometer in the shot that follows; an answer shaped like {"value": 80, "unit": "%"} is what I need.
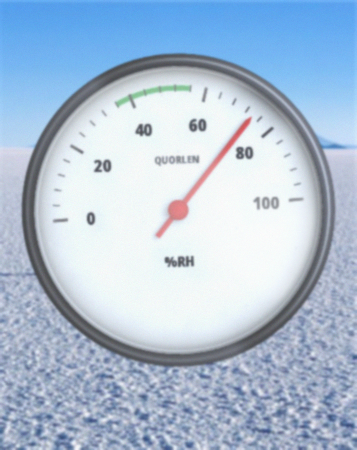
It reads {"value": 74, "unit": "%"}
